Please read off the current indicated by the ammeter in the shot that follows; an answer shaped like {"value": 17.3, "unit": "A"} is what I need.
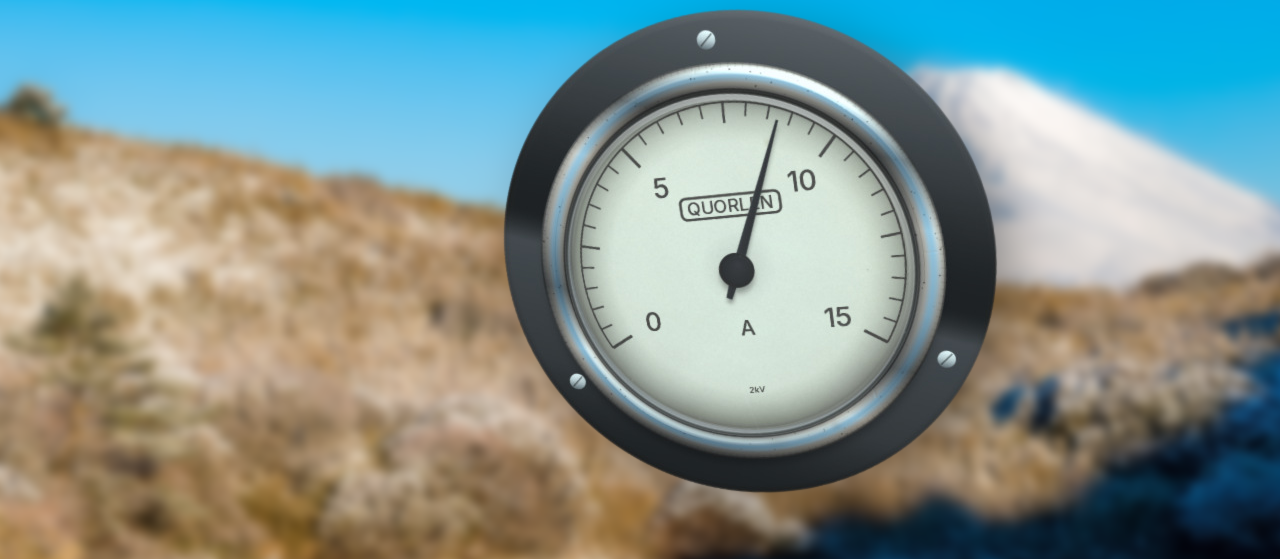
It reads {"value": 8.75, "unit": "A"}
